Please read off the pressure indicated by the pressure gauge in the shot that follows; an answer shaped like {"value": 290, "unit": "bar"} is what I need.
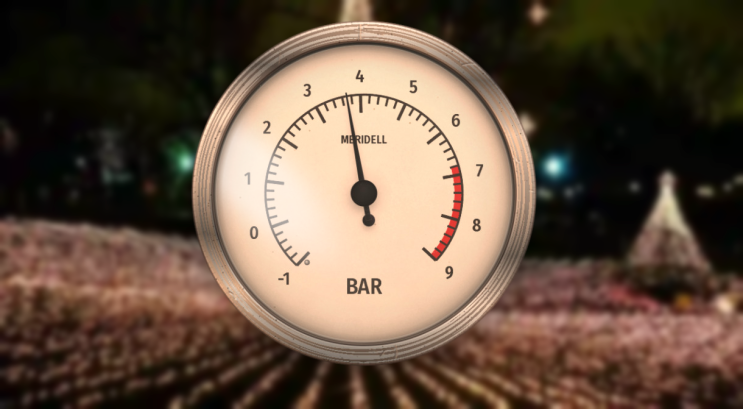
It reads {"value": 3.7, "unit": "bar"}
